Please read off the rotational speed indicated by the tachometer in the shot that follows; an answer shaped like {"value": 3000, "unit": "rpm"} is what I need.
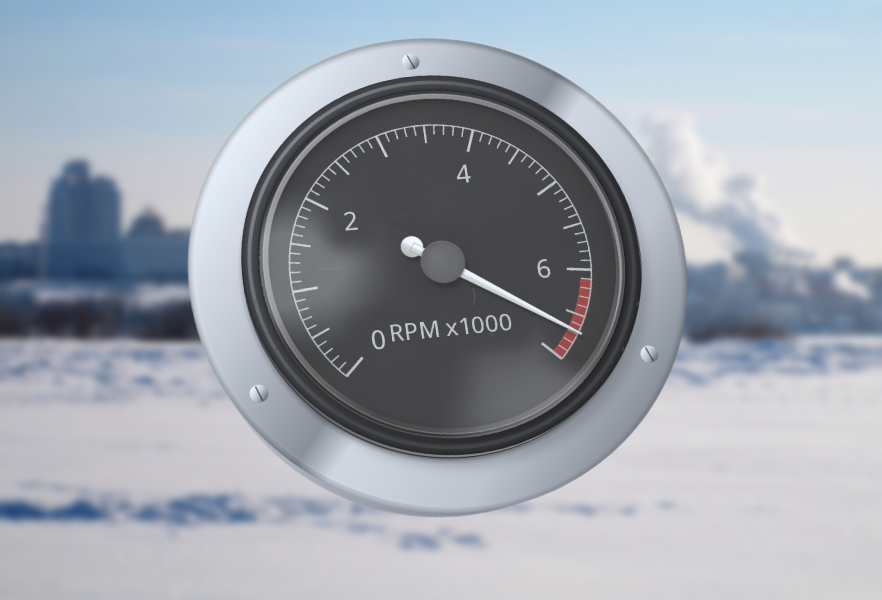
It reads {"value": 6700, "unit": "rpm"}
